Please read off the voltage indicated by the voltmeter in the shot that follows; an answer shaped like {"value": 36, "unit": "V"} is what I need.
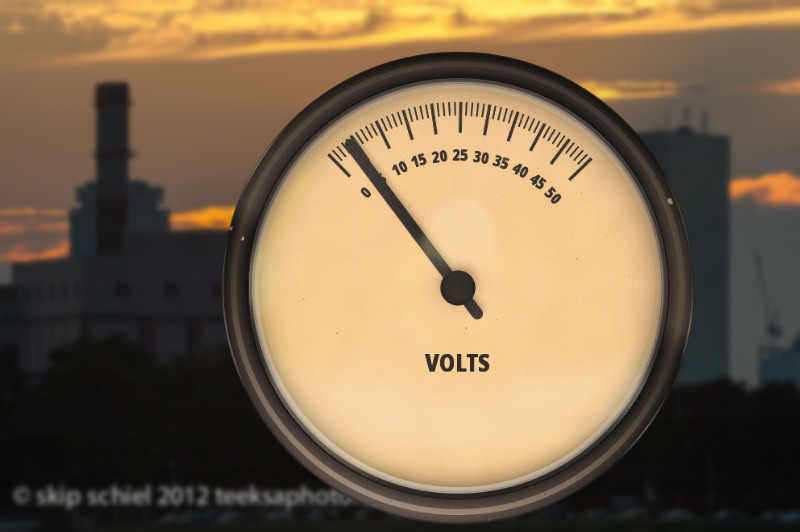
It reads {"value": 4, "unit": "V"}
